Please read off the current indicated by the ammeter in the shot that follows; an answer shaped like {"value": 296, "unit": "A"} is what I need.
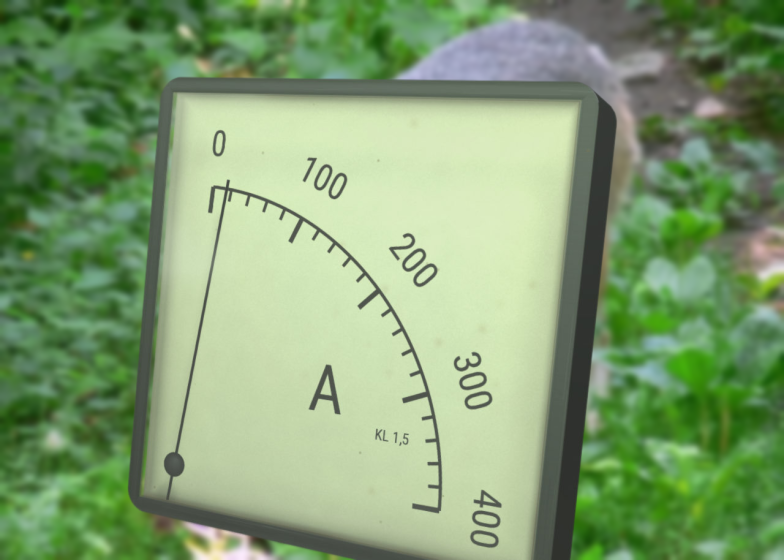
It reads {"value": 20, "unit": "A"}
